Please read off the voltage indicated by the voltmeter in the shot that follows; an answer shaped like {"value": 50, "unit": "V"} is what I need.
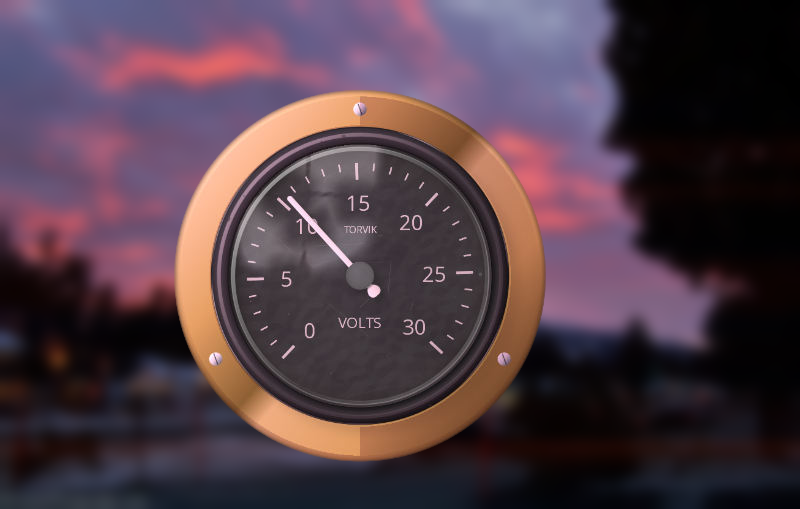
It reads {"value": 10.5, "unit": "V"}
